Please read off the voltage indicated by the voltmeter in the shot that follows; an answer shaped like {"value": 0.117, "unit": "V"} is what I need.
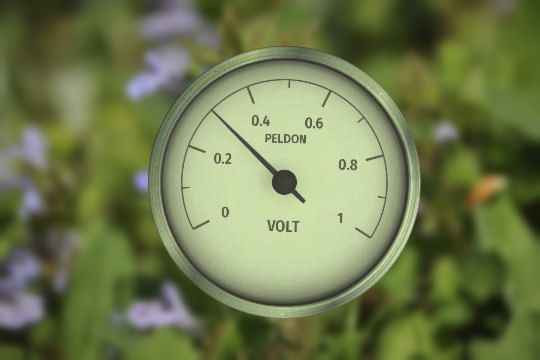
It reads {"value": 0.3, "unit": "V"}
